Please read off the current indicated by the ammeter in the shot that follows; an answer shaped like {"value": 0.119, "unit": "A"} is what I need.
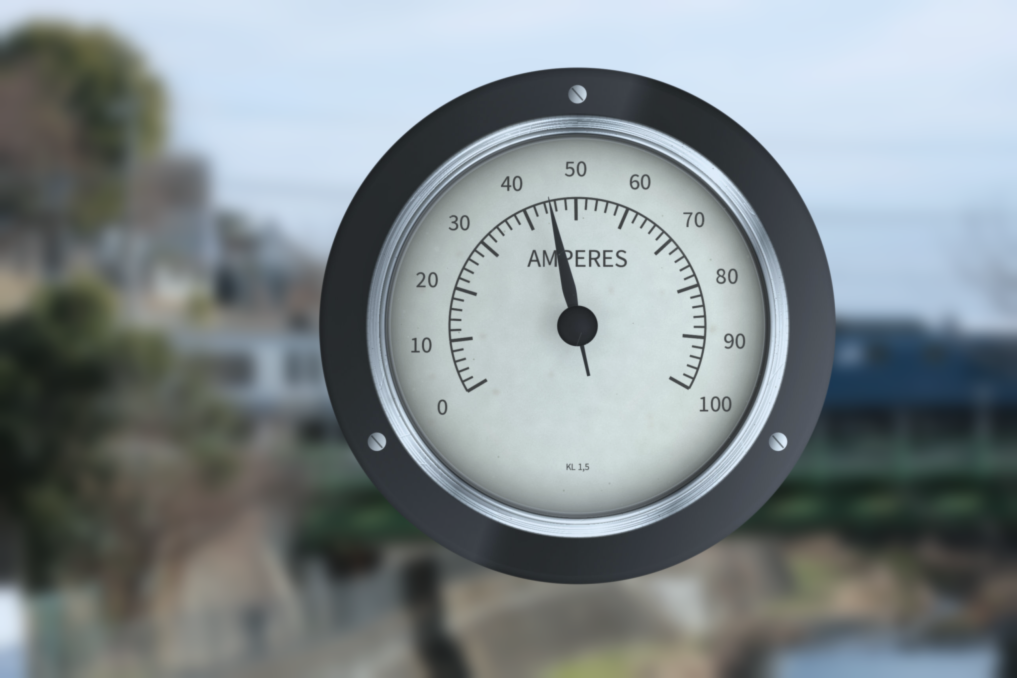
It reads {"value": 45, "unit": "A"}
